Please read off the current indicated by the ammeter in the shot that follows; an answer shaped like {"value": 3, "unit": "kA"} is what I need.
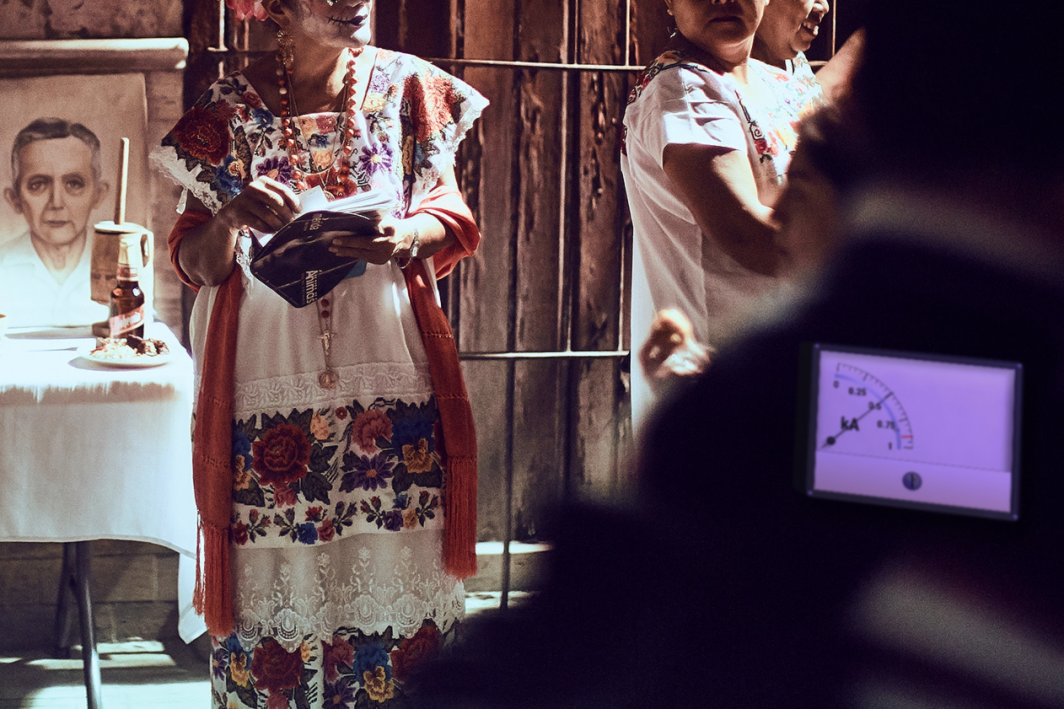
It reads {"value": 0.5, "unit": "kA"}
